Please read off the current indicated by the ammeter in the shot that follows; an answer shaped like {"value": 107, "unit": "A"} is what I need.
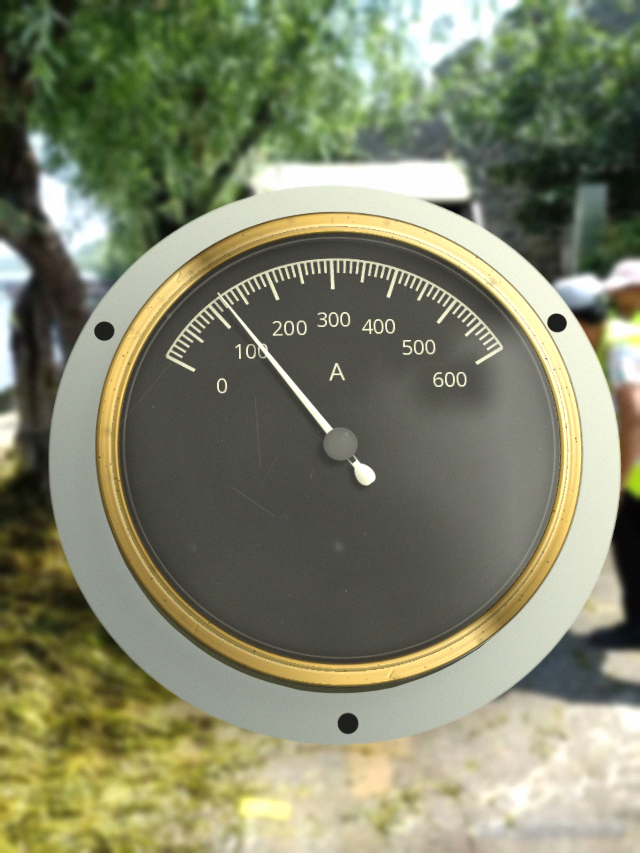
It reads {"value": 120, "unit": "A"}
